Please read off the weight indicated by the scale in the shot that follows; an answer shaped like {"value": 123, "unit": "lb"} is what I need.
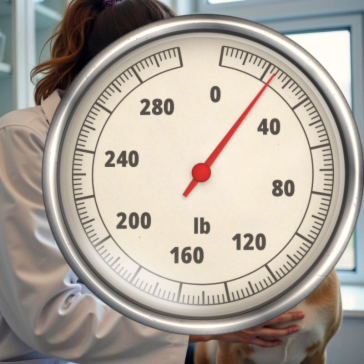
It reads {"value": 24, "unit": "lb"}
